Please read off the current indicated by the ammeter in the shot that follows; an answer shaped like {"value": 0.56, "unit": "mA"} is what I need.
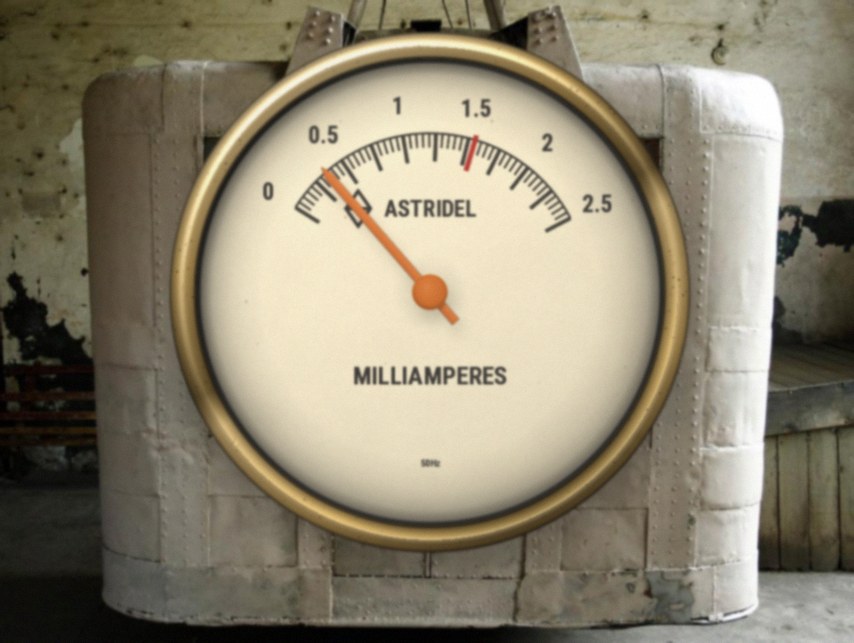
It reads {"value": 0.35, "unit": "mA"}
